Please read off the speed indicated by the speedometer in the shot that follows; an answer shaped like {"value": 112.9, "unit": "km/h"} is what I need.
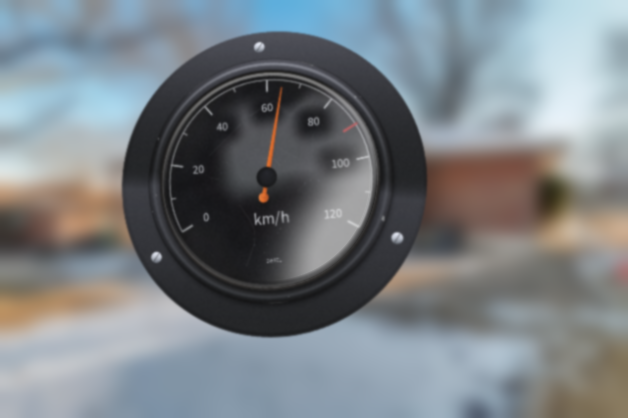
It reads {"value": 65, "unit": "km/h"}
